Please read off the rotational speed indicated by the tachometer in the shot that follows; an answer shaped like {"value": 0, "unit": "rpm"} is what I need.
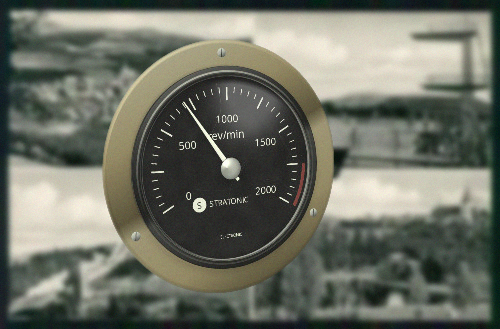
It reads {"value": 700, "unit": "rpm"}
